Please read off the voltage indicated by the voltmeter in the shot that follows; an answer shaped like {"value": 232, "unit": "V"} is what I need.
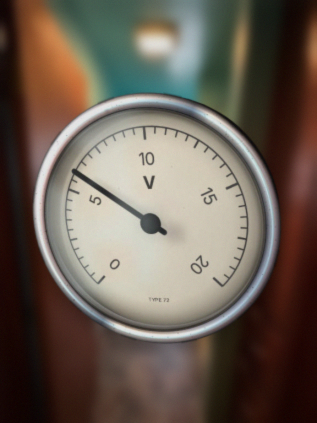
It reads {"value": 6, "unit": "V"}
